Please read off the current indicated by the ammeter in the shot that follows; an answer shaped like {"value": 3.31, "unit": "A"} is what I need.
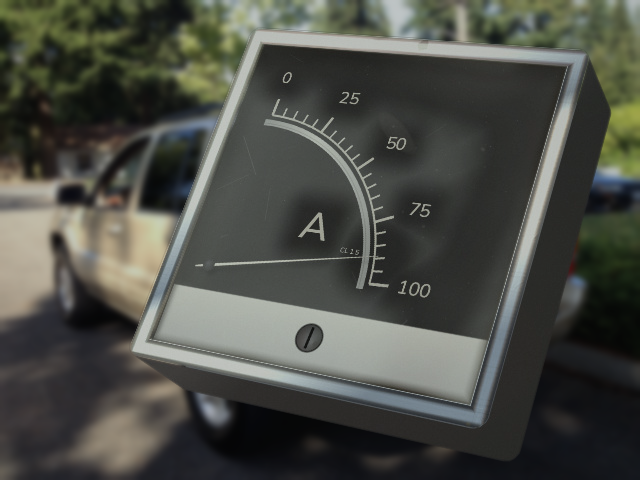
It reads {"value": 90, "unit": "A"}
